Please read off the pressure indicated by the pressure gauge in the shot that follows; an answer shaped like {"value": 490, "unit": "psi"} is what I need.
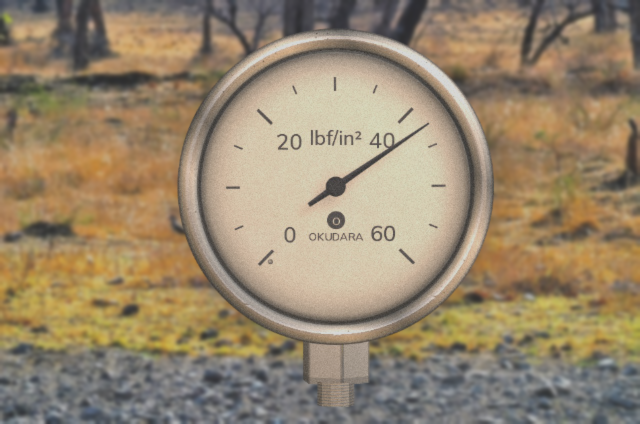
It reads {"value": 42.5, "unit": "psi"}
